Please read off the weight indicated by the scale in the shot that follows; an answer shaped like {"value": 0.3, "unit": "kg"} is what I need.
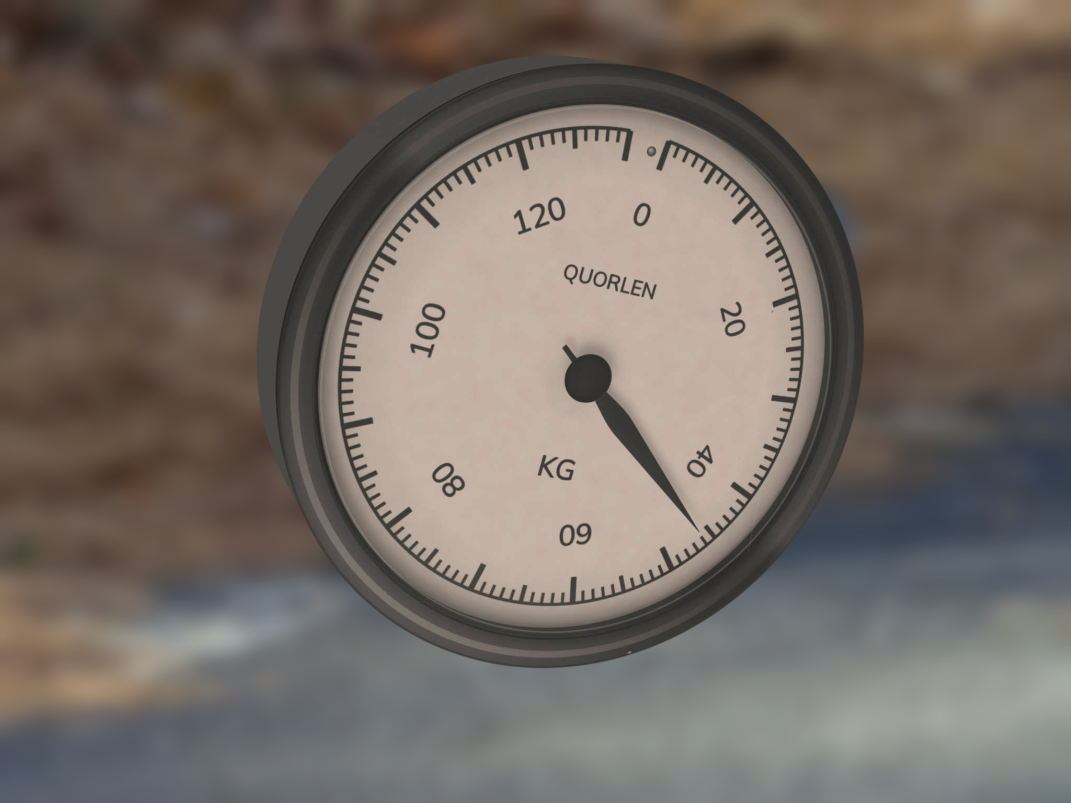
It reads {"value": 46, "unit": "kg"}
